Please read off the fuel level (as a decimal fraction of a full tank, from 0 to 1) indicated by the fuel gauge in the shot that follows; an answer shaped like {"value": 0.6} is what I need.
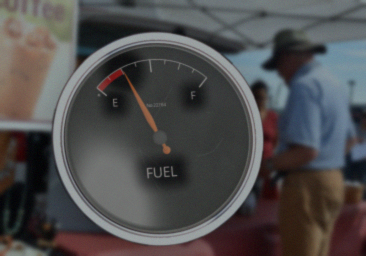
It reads {"value": 0.25}
